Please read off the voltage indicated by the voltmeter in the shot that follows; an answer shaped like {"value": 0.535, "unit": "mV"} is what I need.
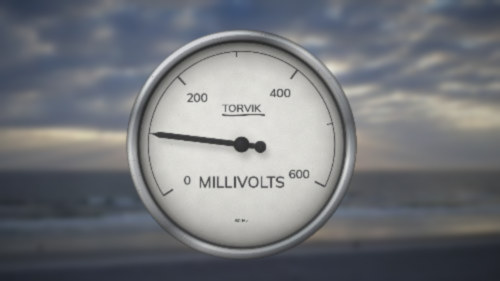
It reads {"value": 100, "unit": "mV"}
